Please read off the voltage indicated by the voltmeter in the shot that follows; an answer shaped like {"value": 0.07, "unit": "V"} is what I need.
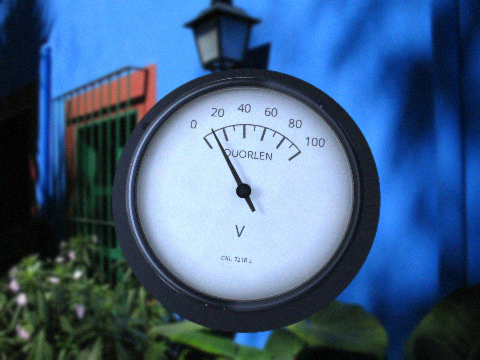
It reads {"value": 10, "unit": "V"}
